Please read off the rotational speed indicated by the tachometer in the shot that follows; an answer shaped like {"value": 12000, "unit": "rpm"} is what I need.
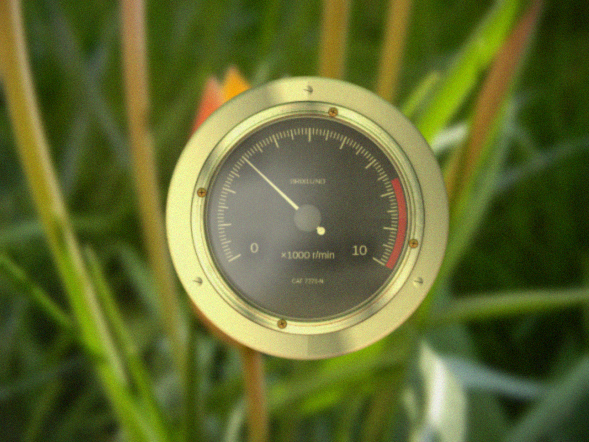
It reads {"value": 3000, "unit": "rpm"}
